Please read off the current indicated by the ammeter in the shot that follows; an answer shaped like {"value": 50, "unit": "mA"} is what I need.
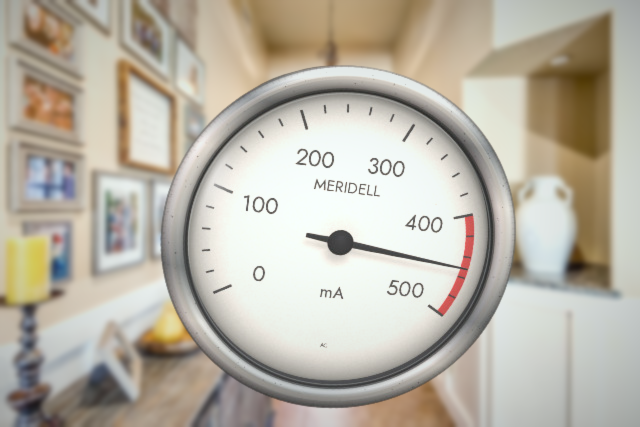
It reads {"value": 450, "unit": "mA"}
